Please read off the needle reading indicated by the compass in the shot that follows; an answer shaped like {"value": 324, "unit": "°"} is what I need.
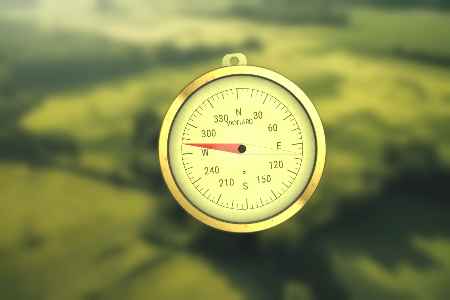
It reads {"value": 280, "unit": "°"}
